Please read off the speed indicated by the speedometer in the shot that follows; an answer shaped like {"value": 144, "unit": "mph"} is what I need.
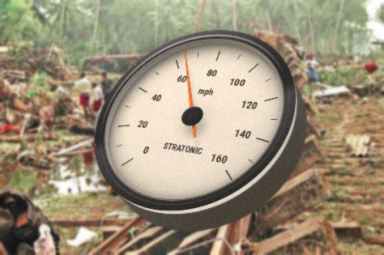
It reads {"value": 65, "unit": "mph"}
